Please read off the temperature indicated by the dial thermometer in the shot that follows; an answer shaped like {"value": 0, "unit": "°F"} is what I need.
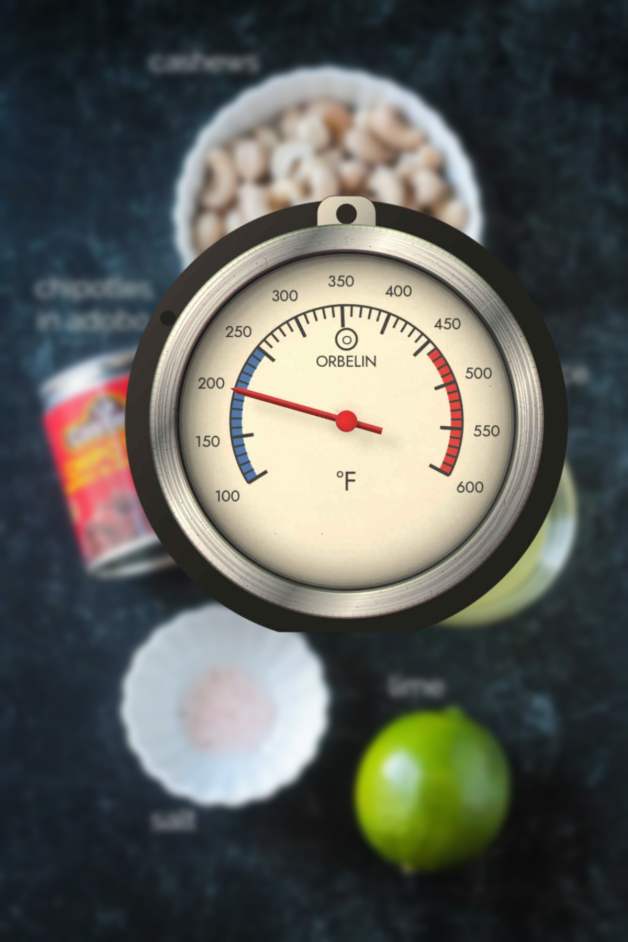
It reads {"value": 200, "unit": "°F"}
